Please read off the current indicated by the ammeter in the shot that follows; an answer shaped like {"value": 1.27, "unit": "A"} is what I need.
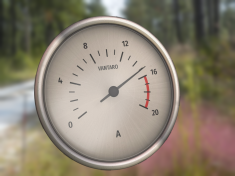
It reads {"value": 15, "unit": "A"}
